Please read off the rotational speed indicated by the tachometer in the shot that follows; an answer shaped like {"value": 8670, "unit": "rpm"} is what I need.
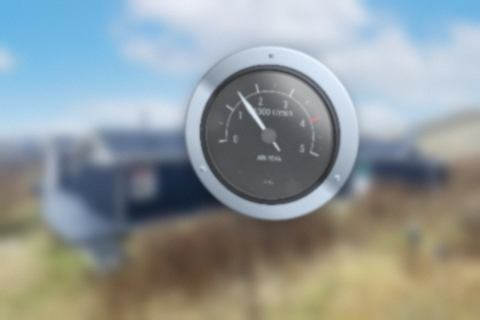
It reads {"value": 1500, "unit": "rpm"}
